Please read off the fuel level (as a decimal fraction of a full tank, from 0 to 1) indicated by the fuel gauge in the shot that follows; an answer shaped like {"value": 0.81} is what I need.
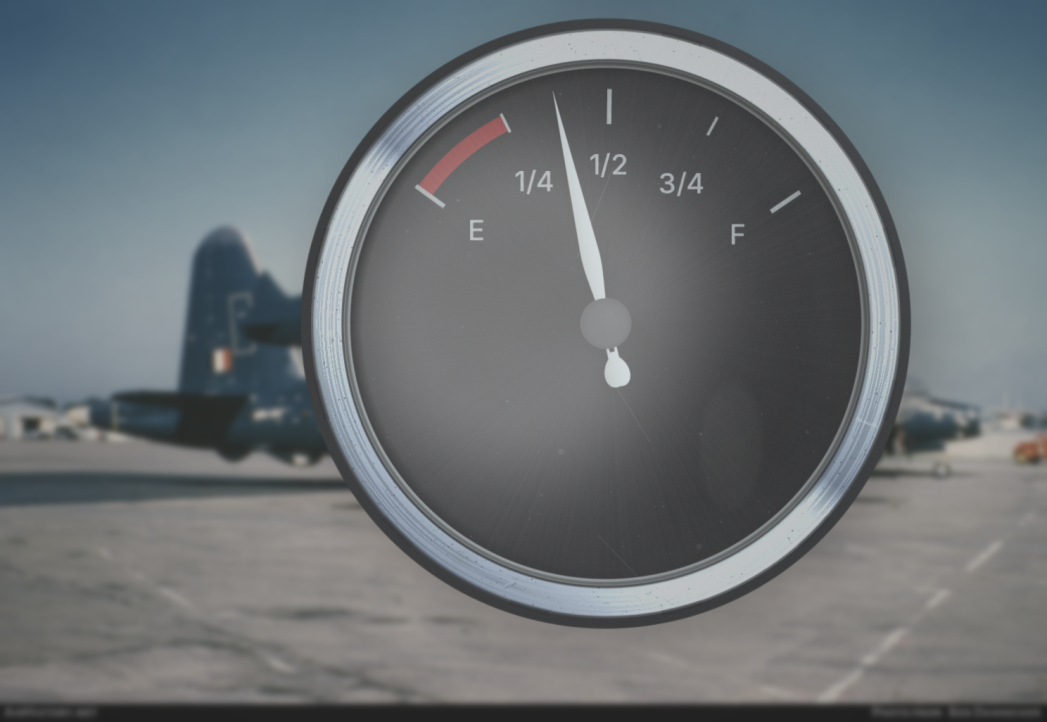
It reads {"value": 0.375}
